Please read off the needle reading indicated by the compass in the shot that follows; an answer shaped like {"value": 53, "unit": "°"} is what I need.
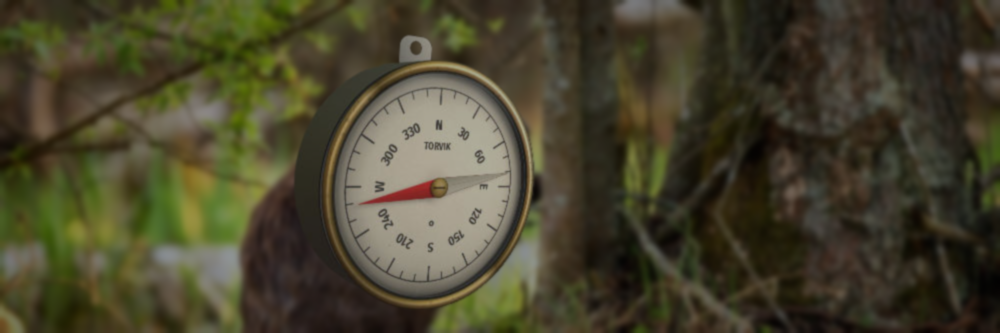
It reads {"value": 260, "unit": "°"}
